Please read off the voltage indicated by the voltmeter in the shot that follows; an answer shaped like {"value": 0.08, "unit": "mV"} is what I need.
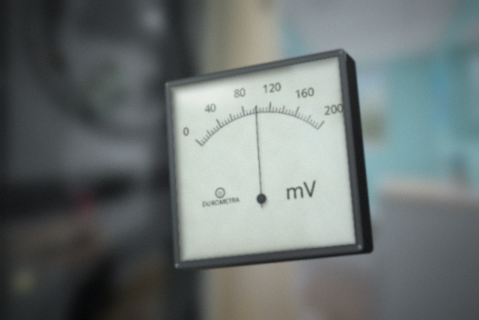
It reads {"value": 100, "unit": "mV"}
